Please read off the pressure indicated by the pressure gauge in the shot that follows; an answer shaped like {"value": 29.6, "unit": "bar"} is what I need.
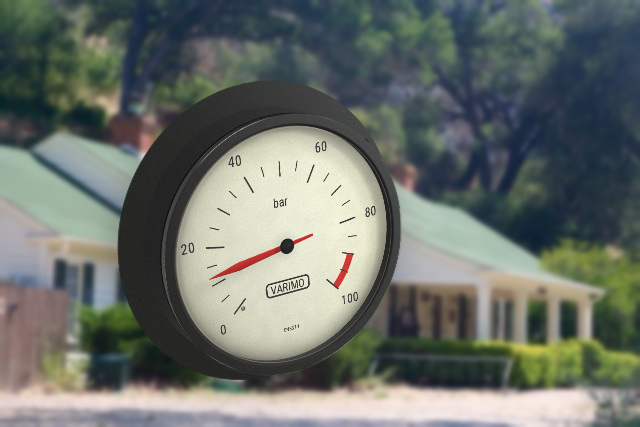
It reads {"value": 12.5, "unit": "bar"}
